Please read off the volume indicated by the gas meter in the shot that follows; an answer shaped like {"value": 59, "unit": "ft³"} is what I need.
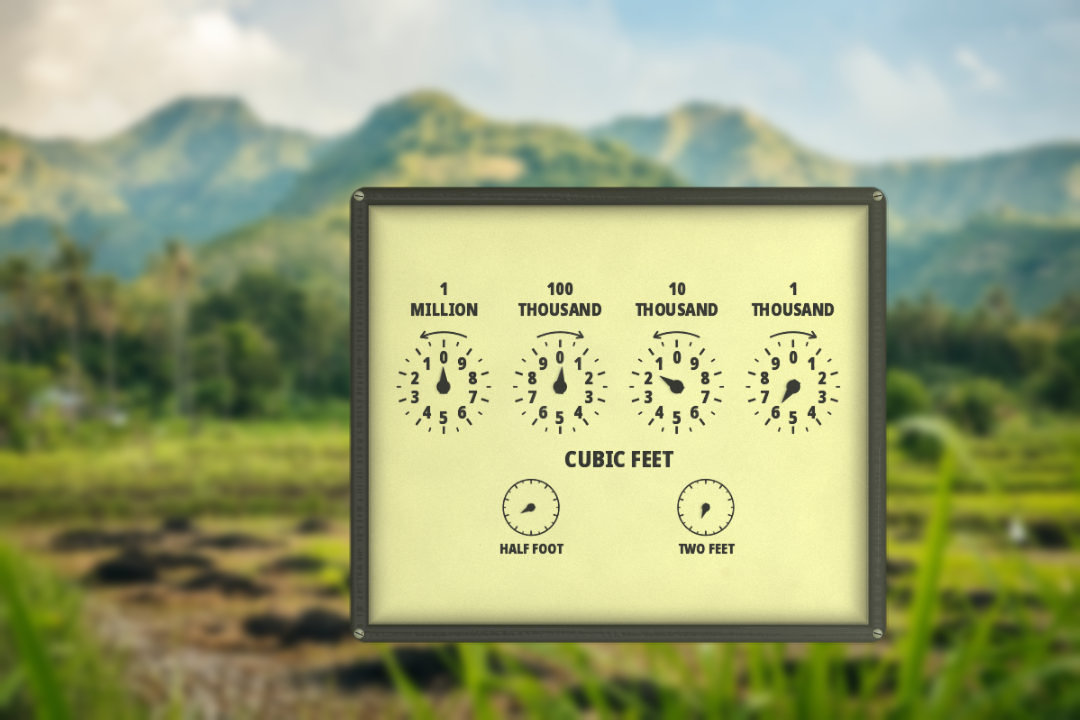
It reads {"value": 1600, "unit": "ft³"}
